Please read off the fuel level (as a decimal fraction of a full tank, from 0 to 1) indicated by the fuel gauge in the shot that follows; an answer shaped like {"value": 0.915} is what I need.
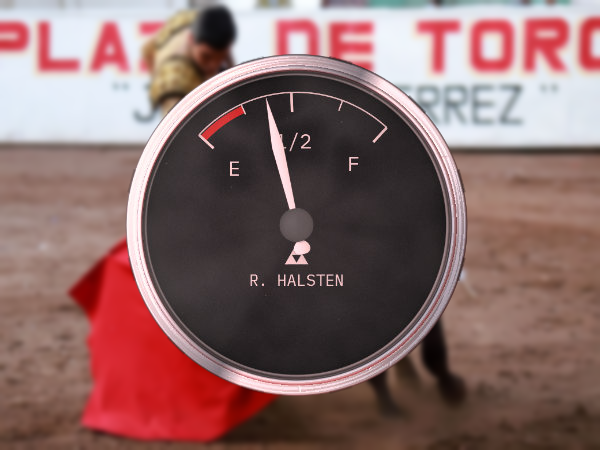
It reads {"value": 0.375}
